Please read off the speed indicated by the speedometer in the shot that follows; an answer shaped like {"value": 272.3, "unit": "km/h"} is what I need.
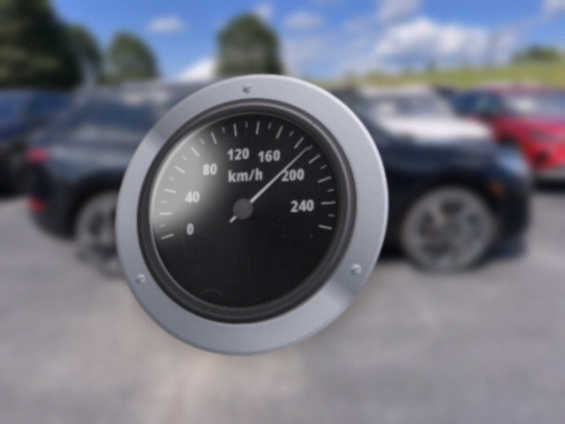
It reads {"value": 190, "unit": "km/h"}
